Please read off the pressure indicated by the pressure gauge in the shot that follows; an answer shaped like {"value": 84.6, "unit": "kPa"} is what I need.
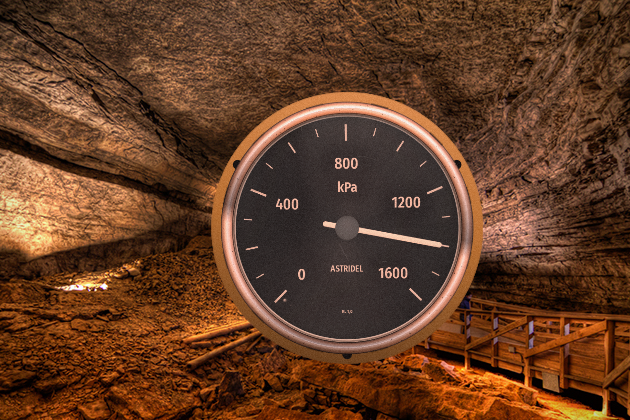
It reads {"value": 1400, "unit": "kPa"}
